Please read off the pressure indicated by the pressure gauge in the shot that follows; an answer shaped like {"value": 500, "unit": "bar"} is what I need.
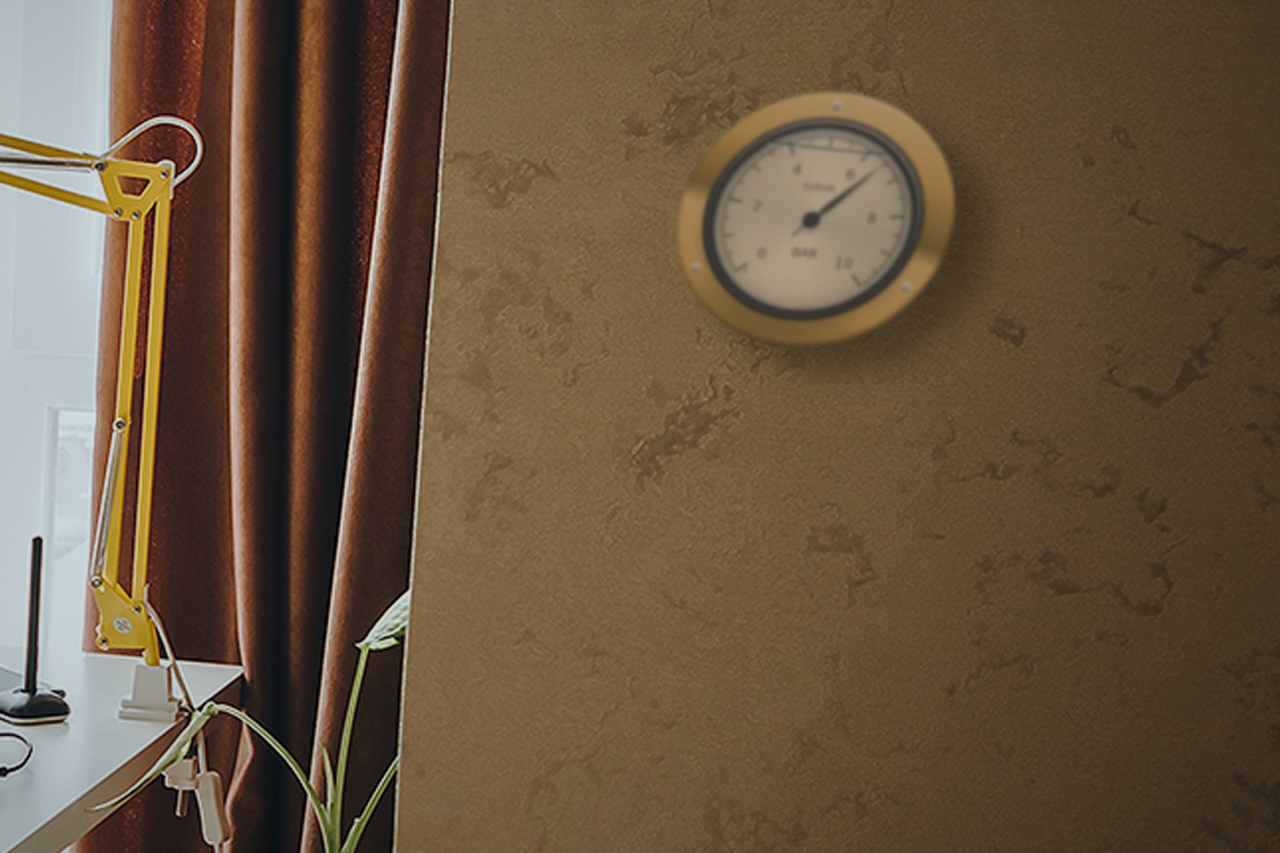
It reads {"value": 6.5, "unit": "bar"}
